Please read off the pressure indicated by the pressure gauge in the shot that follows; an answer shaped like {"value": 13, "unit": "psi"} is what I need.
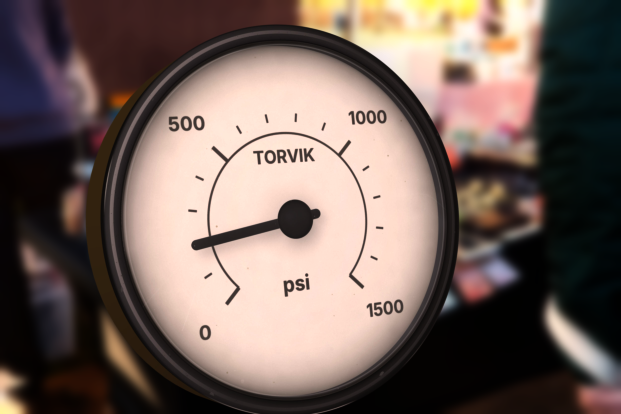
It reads {"value": 200, "unit": "psi"}
